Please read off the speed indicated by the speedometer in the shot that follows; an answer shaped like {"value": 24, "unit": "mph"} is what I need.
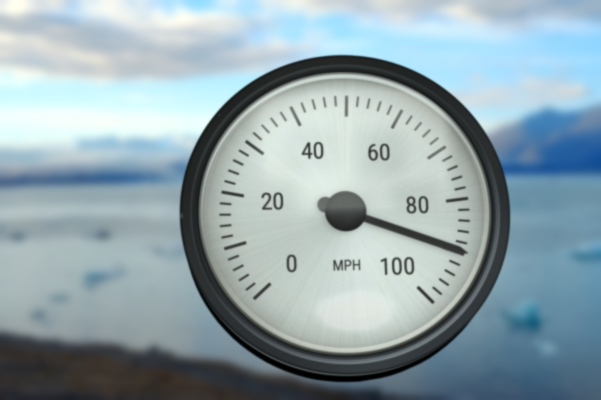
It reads {"value": 90, "unit": "mph"}
